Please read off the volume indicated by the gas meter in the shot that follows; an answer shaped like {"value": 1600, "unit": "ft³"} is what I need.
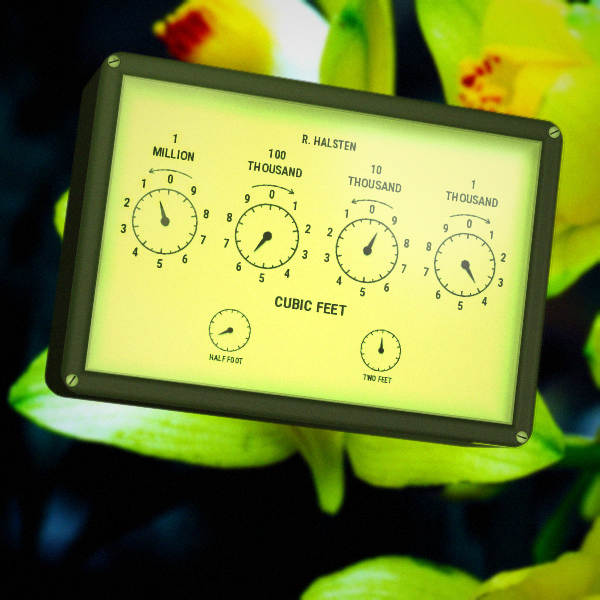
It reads {"value": 59400, "unit": "ft³"}
